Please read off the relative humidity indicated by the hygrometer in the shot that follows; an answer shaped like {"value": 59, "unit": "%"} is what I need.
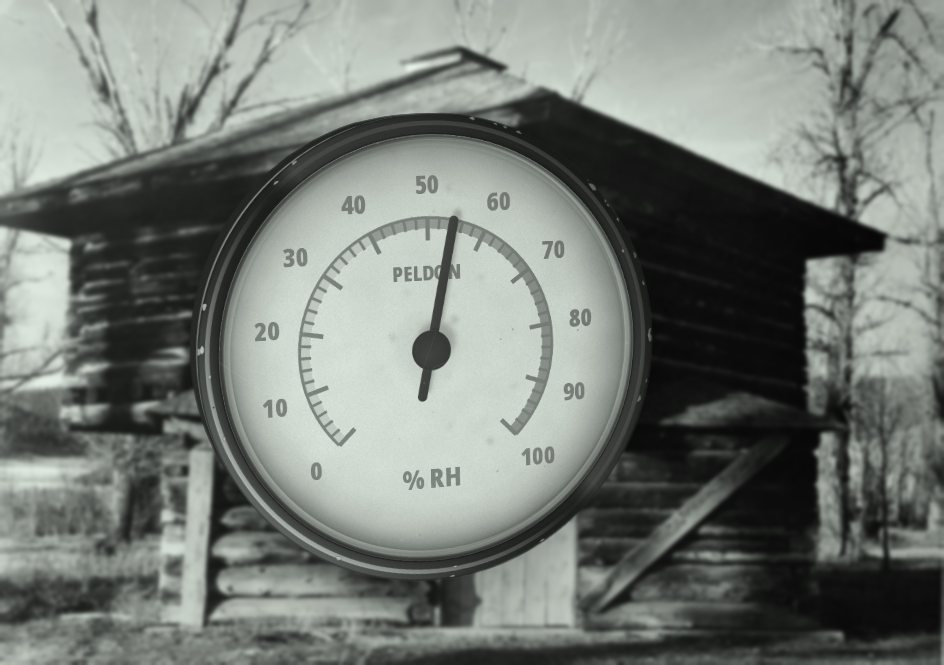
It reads {"value": 54, "unit": "%"}
